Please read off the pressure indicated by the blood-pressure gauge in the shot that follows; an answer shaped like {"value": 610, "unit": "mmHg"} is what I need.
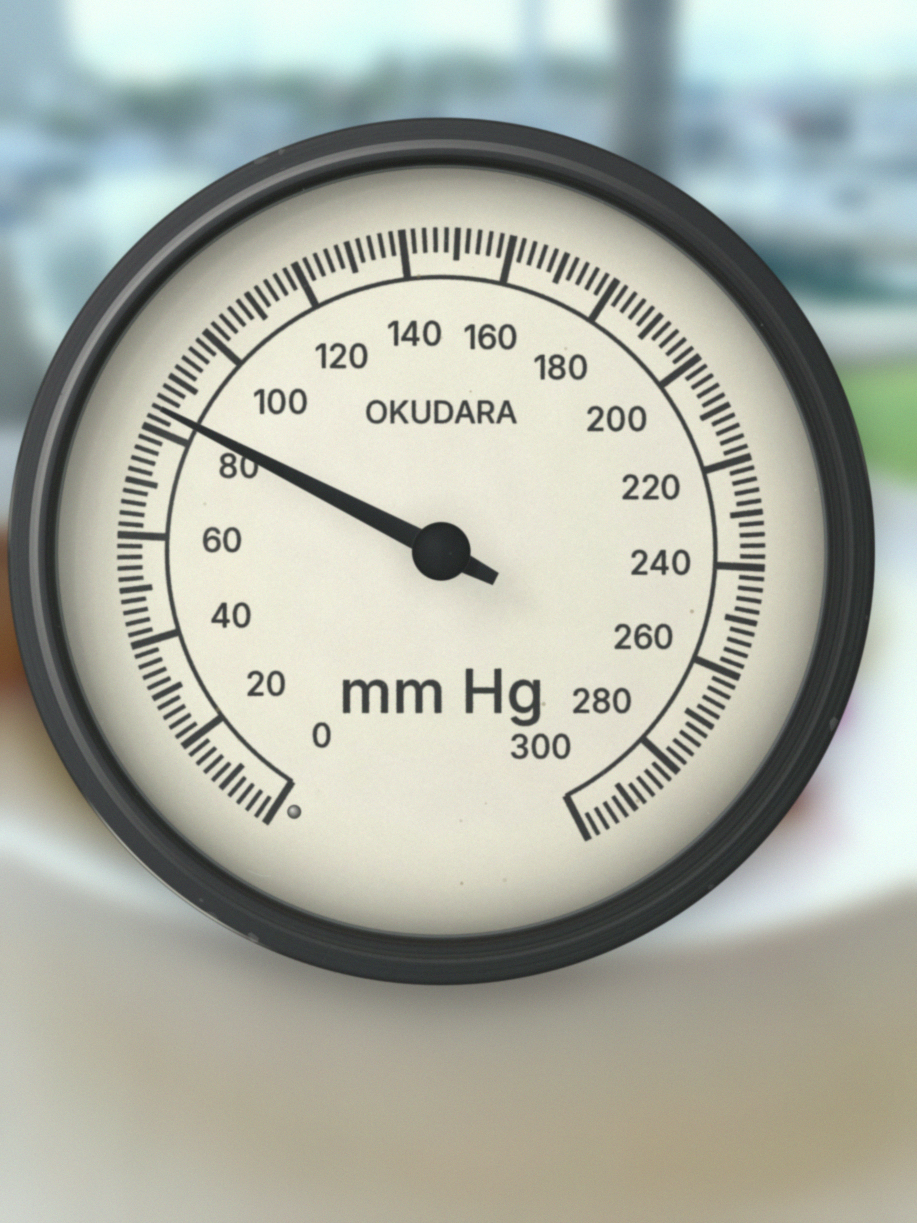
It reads {"value": 84, "unit": "mmHg"}
